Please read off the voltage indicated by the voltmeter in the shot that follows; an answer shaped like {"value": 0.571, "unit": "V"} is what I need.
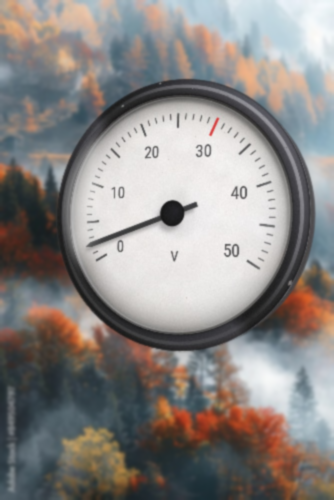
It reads {"value": 2, "unit": "V"}
